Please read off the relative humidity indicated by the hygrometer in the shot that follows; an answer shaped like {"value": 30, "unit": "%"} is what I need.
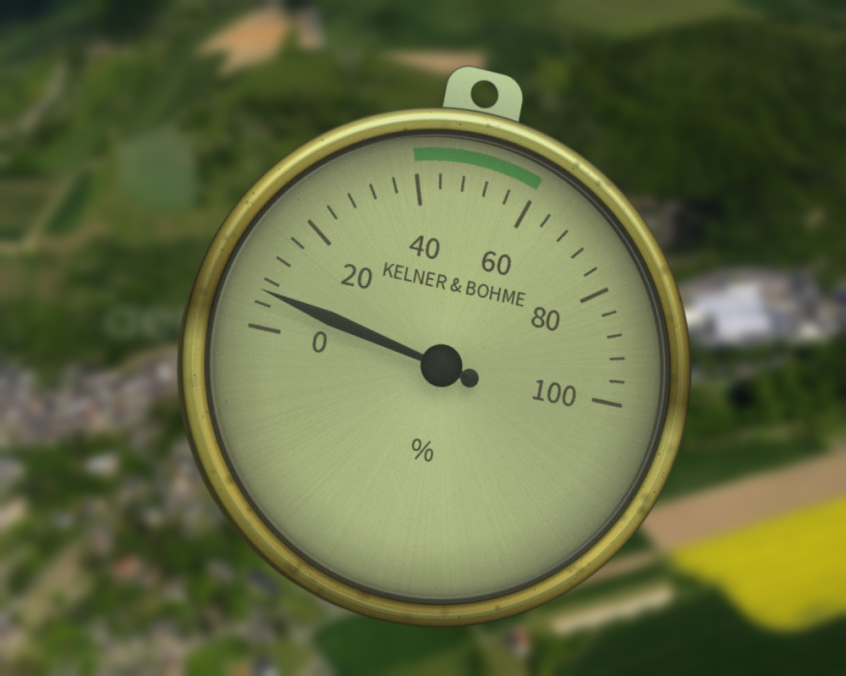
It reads {"value": 6, "unit": "%"}
